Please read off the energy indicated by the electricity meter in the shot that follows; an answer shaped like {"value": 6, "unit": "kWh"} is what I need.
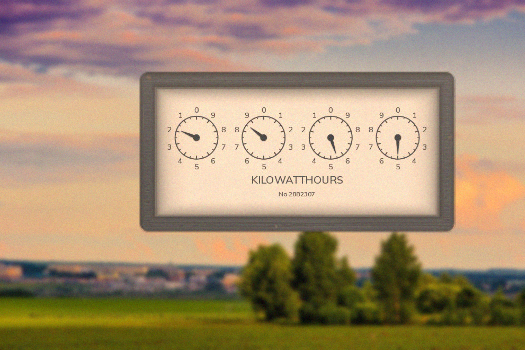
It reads {"value": 1855, "unit": "kWh"}
